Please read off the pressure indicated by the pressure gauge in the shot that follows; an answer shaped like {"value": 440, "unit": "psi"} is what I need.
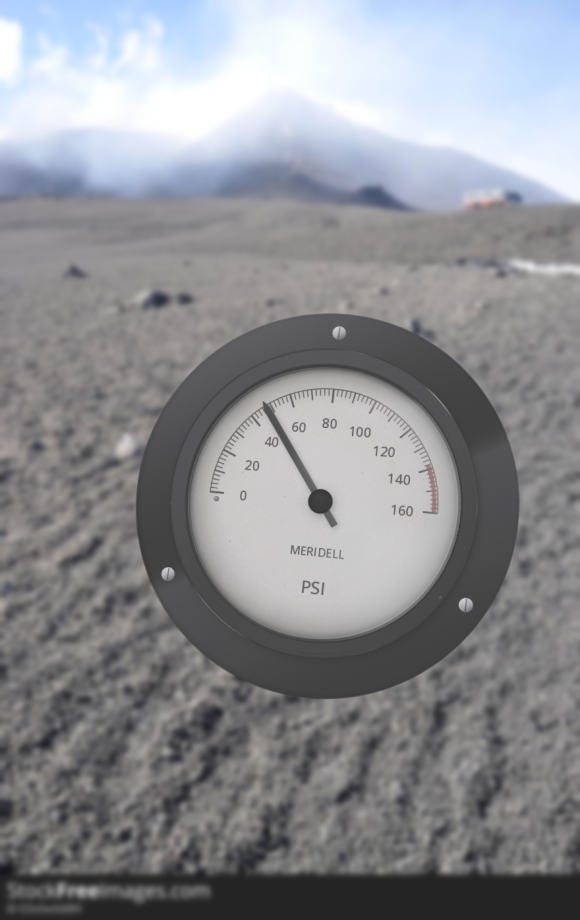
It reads {"value": 48, "unit": "psi"}
